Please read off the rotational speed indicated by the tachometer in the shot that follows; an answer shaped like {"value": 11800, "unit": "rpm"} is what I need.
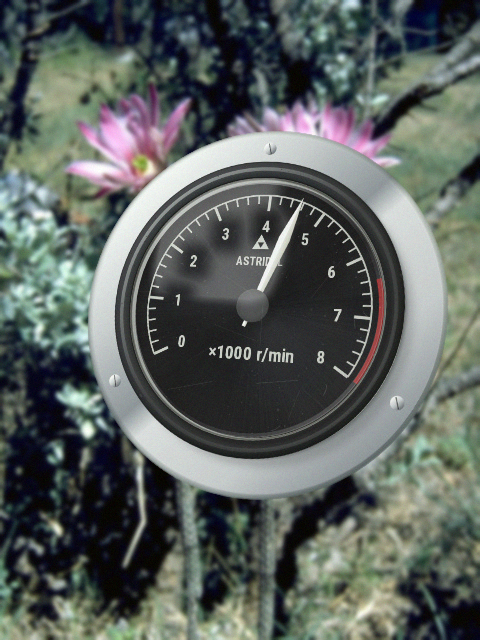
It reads {"value": 4600, "unit": "rpm"}
